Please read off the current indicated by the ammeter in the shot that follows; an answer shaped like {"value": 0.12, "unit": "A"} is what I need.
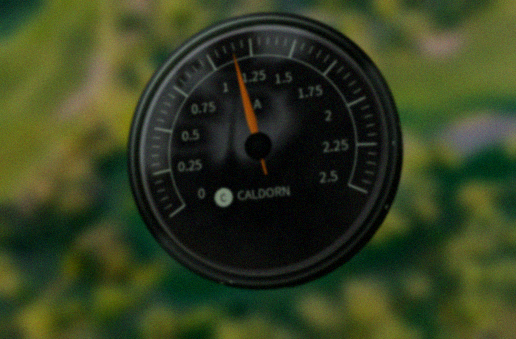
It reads {"value": 1.15, "unit": "A"}
